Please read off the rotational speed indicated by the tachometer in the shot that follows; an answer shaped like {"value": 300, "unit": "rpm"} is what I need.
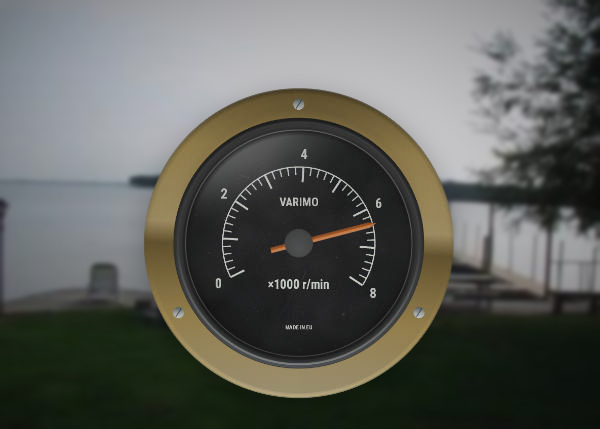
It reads {"value": 6400, "unit": "rpm"}
